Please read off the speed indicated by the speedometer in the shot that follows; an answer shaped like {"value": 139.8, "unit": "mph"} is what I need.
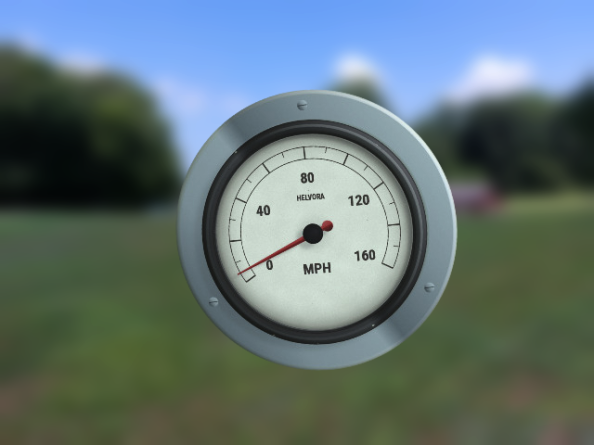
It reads {"value": 5, "unit": "mph"}
